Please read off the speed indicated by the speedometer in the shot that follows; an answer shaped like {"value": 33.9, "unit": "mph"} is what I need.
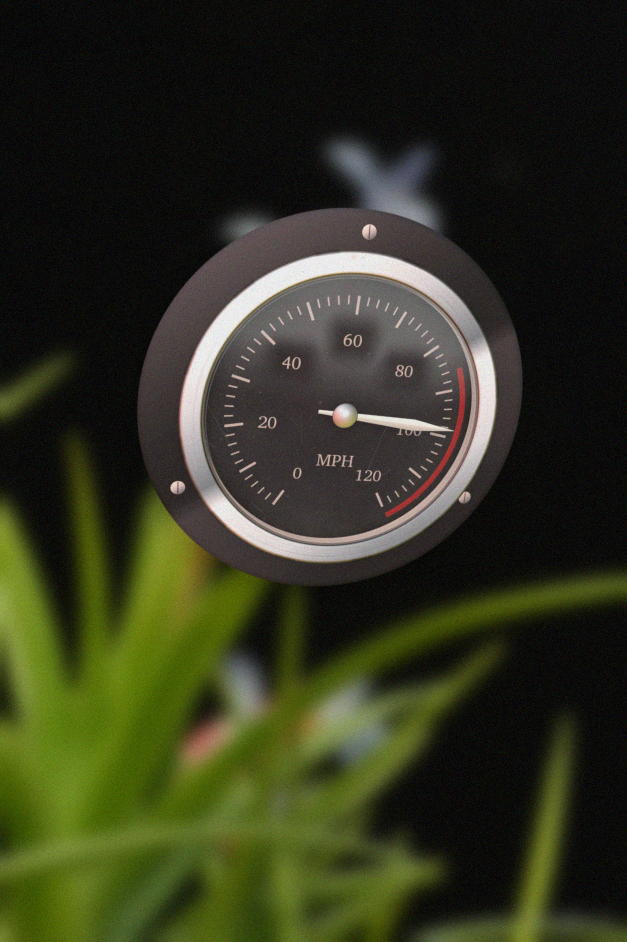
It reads {"value": 98, "unit": "mph"}
